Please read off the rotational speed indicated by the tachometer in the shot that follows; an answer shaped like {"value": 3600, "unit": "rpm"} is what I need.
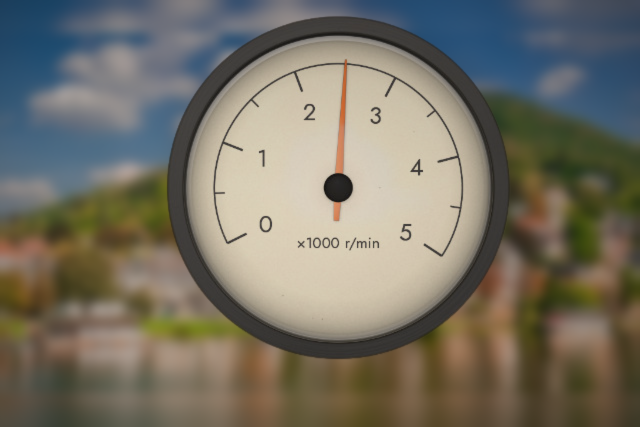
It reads {"value": 2500, "unit": "rpm"}
